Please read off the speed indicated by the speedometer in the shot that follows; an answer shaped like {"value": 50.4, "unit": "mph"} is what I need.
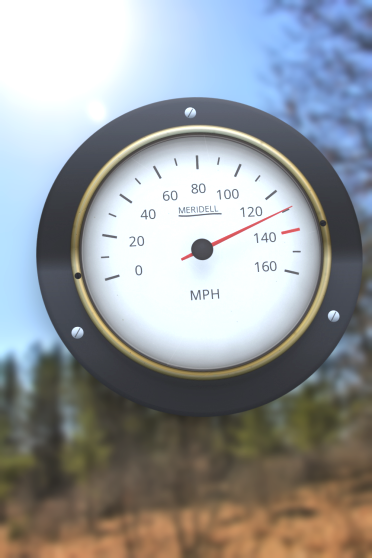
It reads {"value": 130, "unit": "mph"}
